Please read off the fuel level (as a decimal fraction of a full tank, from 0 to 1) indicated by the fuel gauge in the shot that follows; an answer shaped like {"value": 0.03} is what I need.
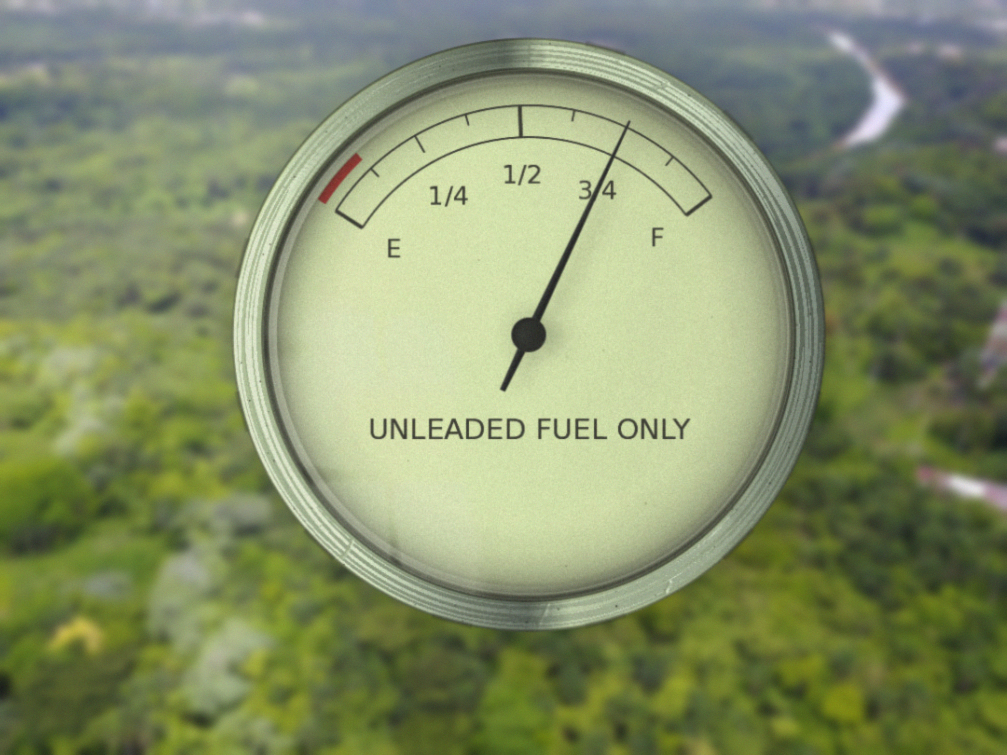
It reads {"value": 0.75}
